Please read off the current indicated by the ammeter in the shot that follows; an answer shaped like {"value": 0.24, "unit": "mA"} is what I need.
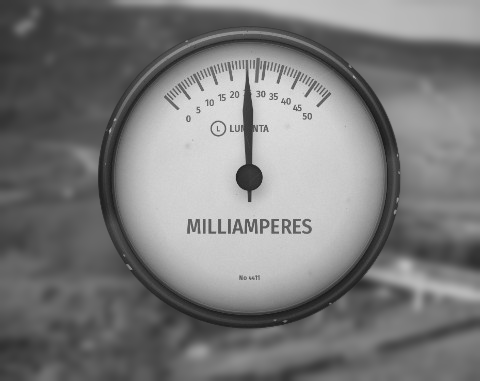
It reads {"value": 25, "unit": "mA"}
